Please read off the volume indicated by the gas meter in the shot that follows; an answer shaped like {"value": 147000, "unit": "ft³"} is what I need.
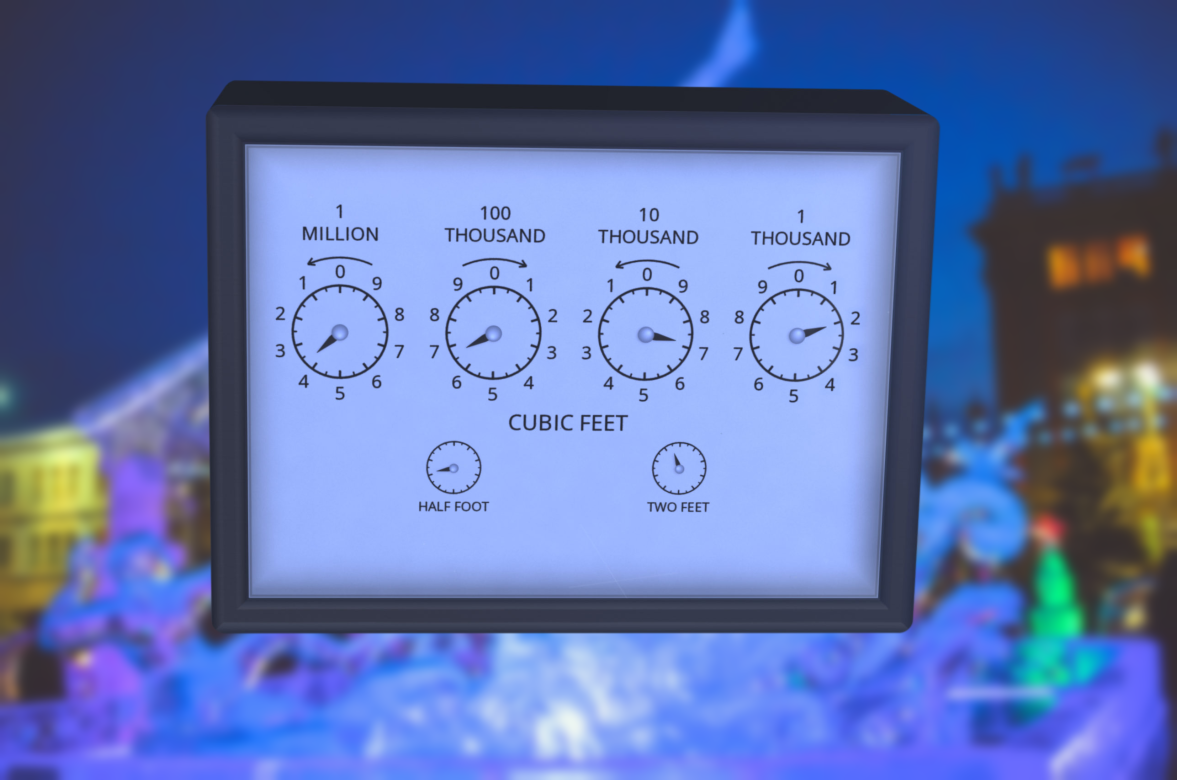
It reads {"value": 367200, "unit": "ft³"}
